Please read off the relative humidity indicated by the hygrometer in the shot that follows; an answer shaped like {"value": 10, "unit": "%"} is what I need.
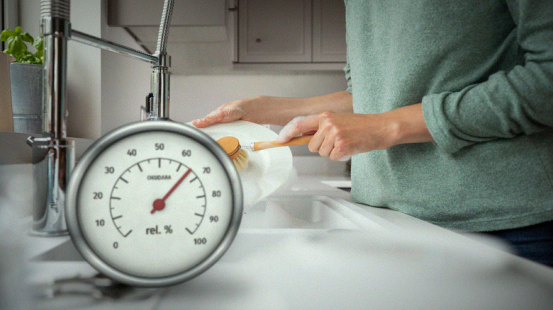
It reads {"value": 65, "unit": "%"}
